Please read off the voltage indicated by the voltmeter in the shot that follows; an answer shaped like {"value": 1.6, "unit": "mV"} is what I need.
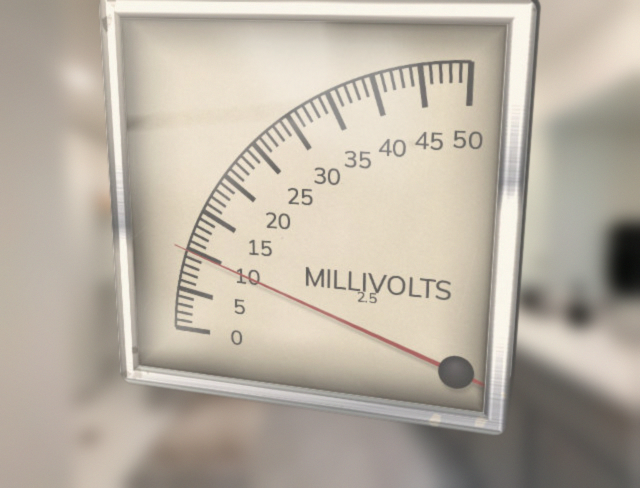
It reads {"value": 10, "unit": "mV"}
